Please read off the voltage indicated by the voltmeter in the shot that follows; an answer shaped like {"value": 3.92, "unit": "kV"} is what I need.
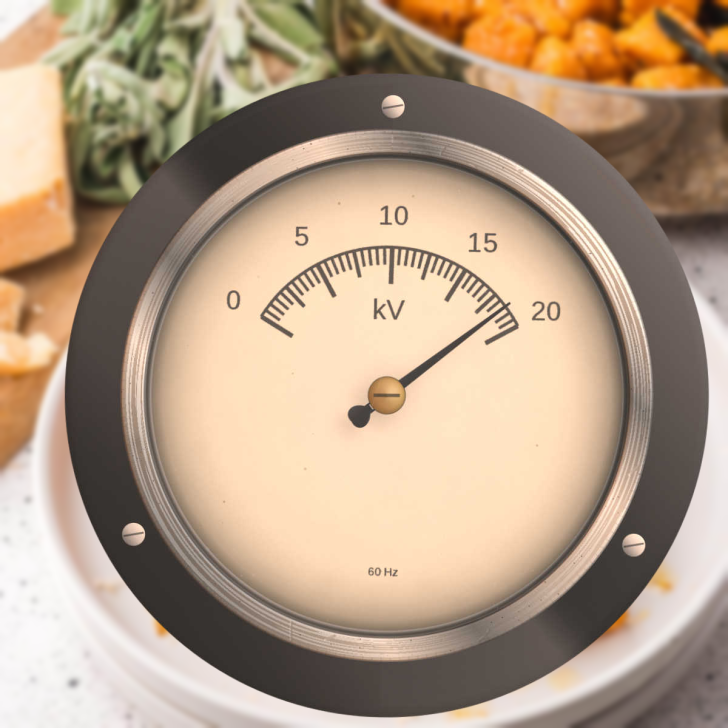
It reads {"value": 18.5, "unit": "kV"}
